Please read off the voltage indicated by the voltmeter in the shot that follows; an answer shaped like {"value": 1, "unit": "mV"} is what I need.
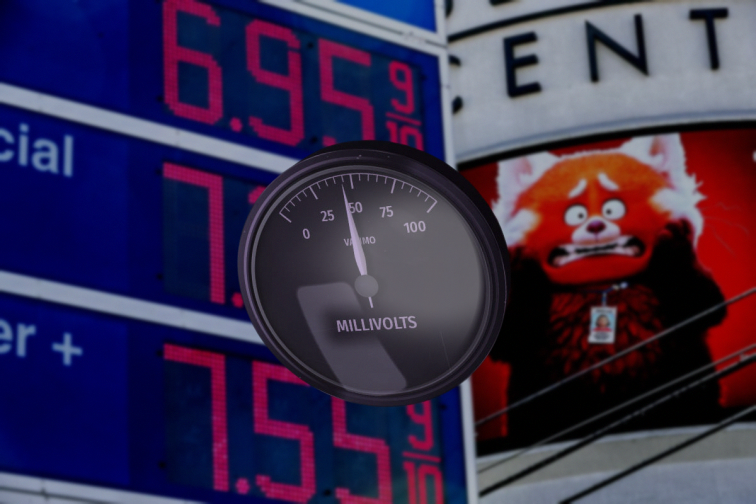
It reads {"value": 45, "unit": "mV"}
